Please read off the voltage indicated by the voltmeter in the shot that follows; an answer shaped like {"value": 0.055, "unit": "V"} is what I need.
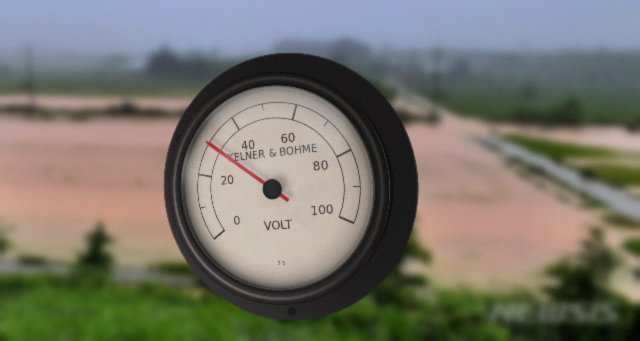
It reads {"value": 30, "unit": "V"}
